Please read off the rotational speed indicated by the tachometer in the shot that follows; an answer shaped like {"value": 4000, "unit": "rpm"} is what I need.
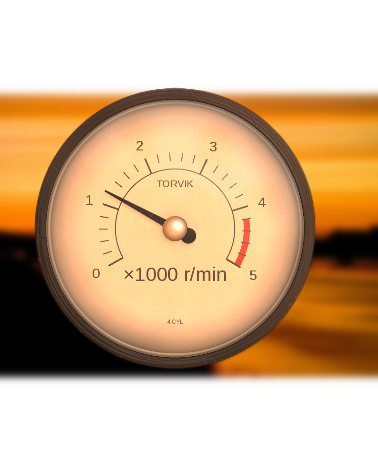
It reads {"value": 1200, "unit": "rpm"}
